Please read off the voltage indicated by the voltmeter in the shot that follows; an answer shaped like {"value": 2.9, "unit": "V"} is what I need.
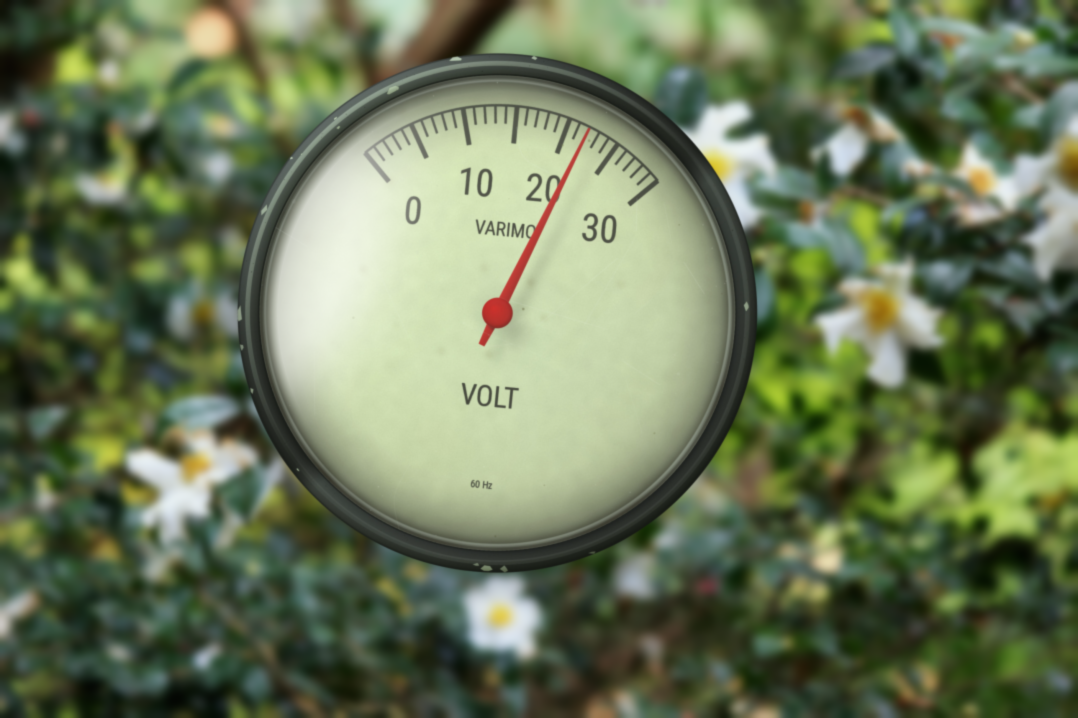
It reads {"value": 22, "unit": "V"}
